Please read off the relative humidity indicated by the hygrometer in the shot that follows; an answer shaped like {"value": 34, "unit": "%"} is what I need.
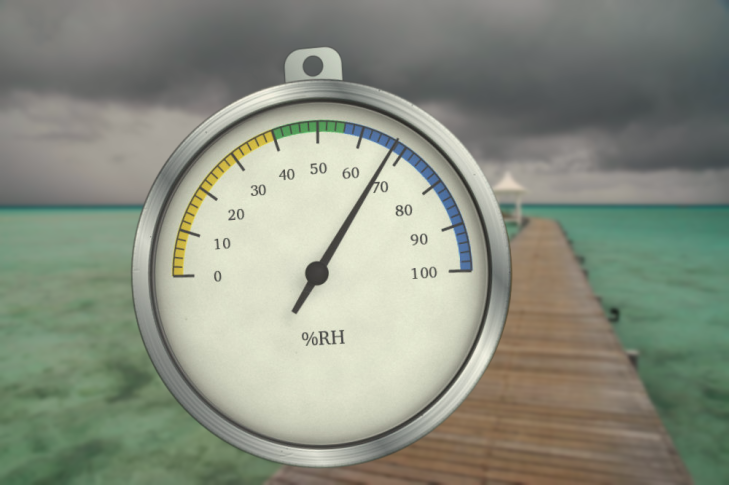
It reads {"value": 68, "unit": "%"}
